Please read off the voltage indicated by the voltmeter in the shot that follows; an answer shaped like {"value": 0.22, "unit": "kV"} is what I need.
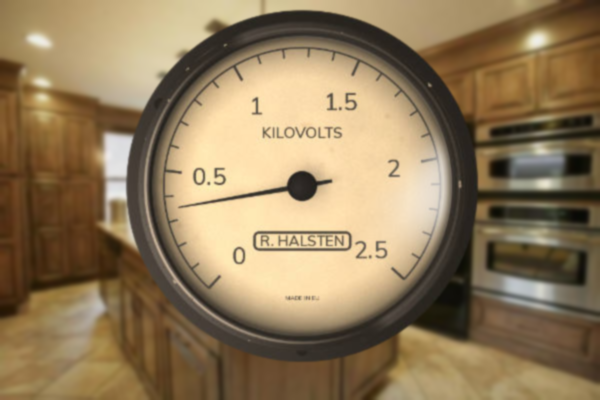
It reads {"value": 0.35, "unit": "kV"}
